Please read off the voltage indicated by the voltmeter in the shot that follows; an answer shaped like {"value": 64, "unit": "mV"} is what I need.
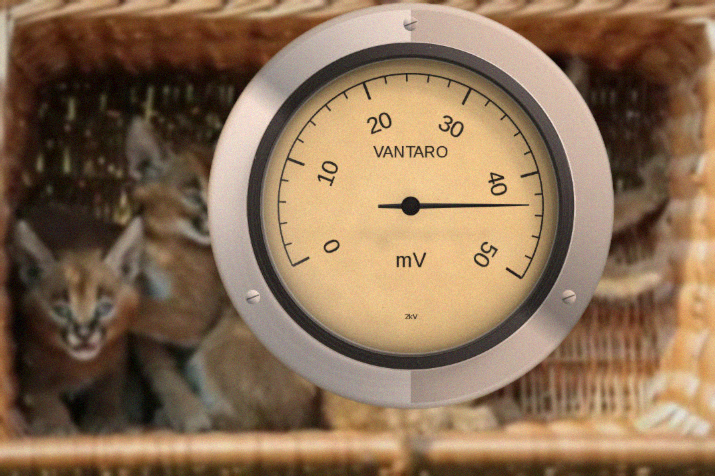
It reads {"value": 43, "unit": "mV"}
